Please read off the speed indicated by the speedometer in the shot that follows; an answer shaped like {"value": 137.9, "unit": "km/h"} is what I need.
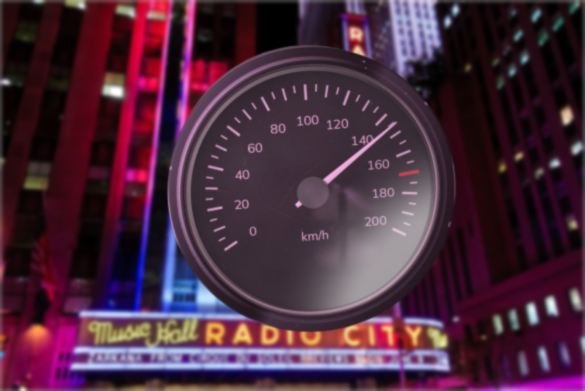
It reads {"value": 145, "unit": "km/h"}
